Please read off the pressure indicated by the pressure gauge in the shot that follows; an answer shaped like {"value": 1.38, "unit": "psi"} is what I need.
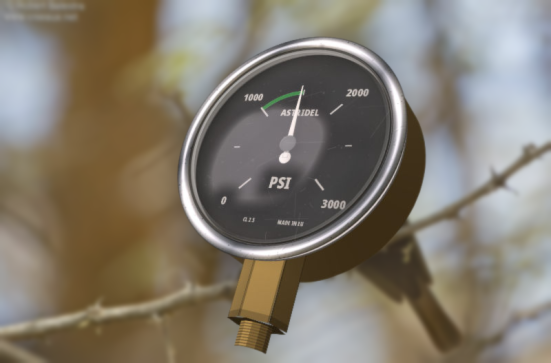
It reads {"value": 1500, "unit": "psi"}
